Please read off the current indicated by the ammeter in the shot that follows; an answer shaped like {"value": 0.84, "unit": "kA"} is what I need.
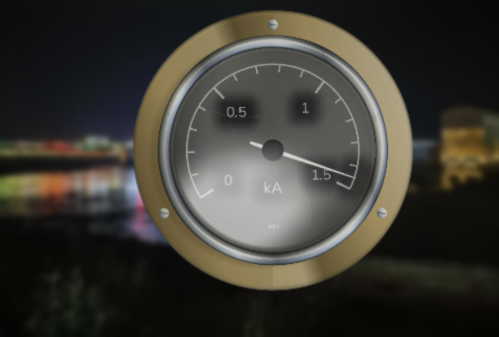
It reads {"value": 1.45, "unit": "kA"}
